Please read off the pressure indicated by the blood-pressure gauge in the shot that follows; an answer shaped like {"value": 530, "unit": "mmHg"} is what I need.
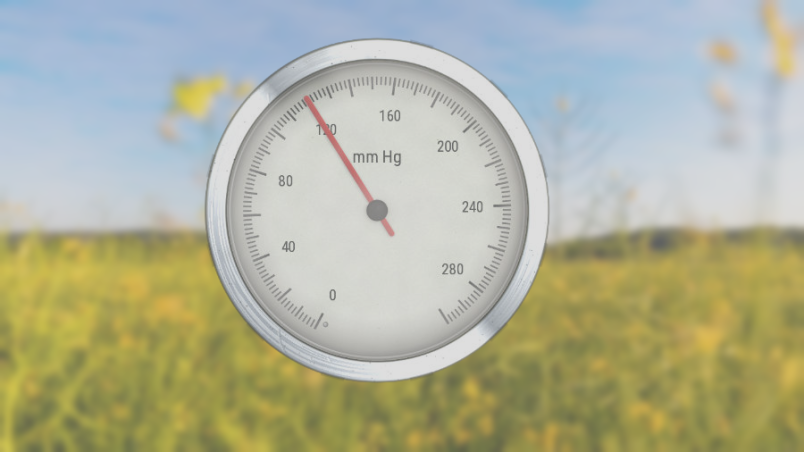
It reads {"value": 120, "unit": "mmHg"}
